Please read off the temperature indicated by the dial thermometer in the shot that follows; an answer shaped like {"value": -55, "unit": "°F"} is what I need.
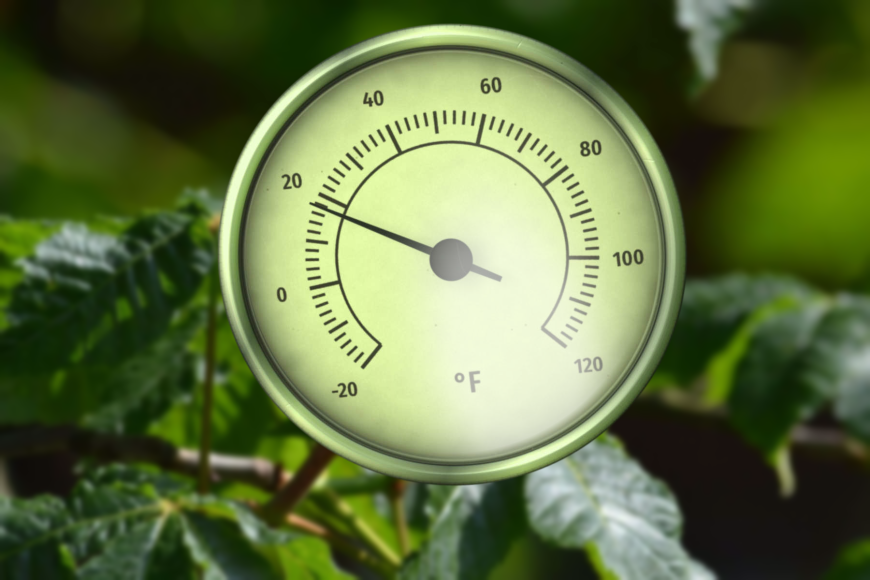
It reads {"value": 18, "unit": "°F"}
